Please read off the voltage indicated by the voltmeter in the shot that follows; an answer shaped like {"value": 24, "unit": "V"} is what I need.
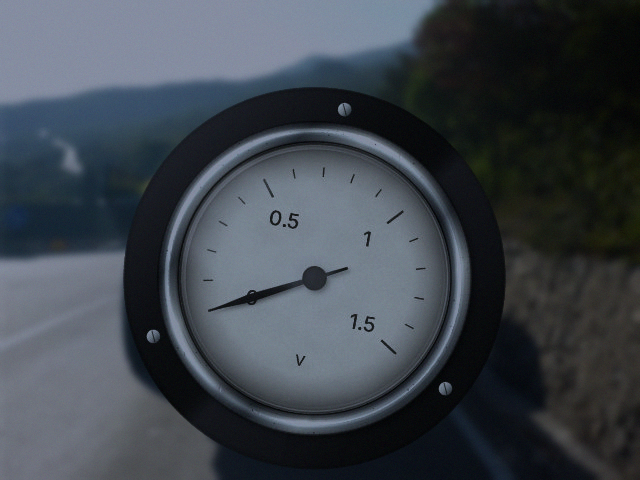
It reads {"value": 0, "unit": "V"}
